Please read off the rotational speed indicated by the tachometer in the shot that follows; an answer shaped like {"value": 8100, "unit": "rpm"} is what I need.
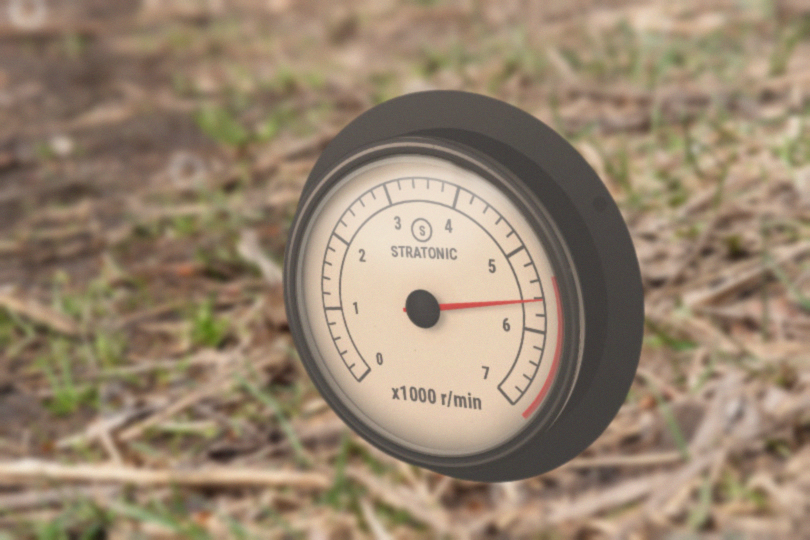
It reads {"value": 5600, "unit": "rpm"}
